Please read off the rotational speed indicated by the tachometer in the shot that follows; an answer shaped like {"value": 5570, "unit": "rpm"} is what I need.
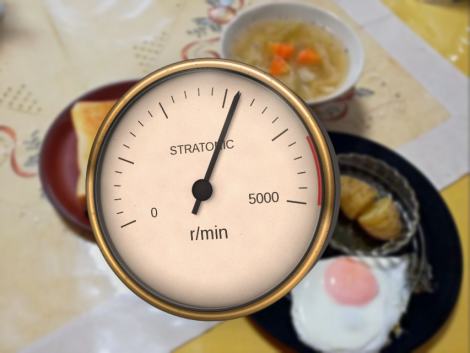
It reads {"value": 3200, "unit": "rpm"}
